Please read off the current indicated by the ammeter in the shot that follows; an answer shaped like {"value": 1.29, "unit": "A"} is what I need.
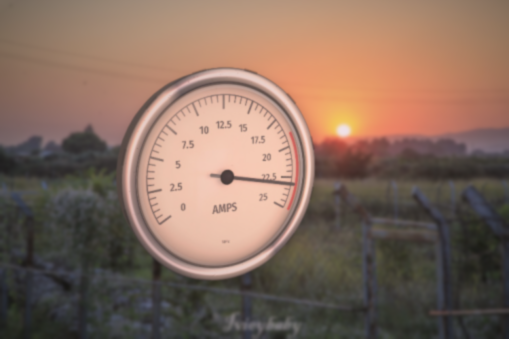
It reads {"value": 23, "unit": "A"}
